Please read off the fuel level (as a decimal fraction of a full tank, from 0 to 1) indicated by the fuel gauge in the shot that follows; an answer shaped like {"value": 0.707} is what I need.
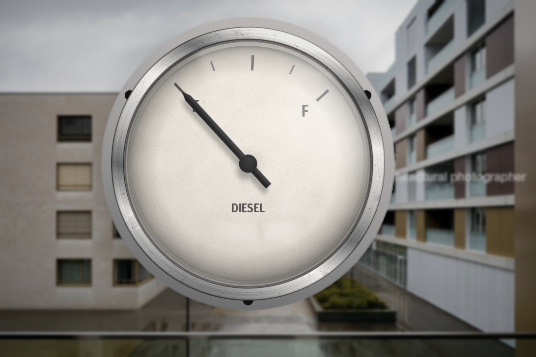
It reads {"value": 0}
